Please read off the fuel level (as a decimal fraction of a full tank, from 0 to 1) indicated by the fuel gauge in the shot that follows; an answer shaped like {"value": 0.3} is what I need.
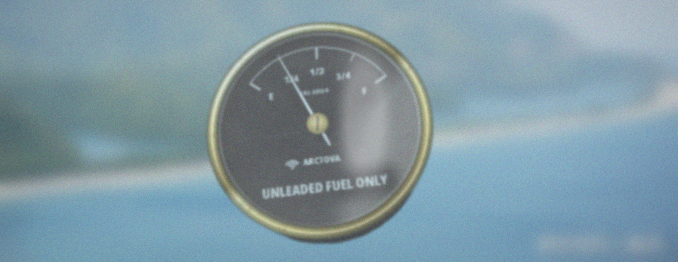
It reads {"value": 0.25}
